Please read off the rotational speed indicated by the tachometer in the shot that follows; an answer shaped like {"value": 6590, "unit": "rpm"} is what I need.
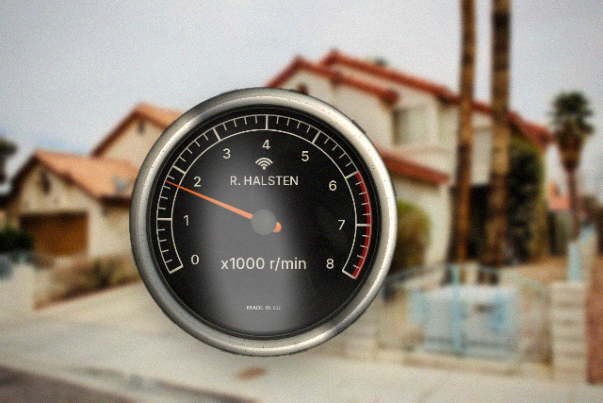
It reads {"value": 1700, "unit": "rpm"}
